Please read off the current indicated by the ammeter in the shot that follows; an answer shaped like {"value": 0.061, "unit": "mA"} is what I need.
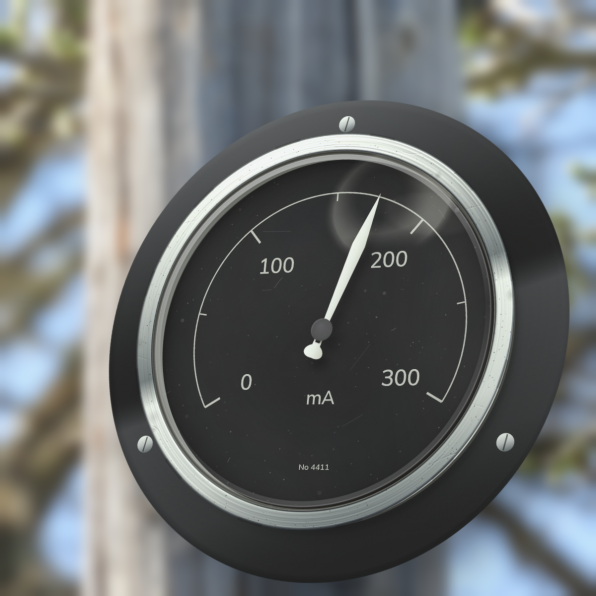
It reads {"value": 175, "unit": "mA"}
